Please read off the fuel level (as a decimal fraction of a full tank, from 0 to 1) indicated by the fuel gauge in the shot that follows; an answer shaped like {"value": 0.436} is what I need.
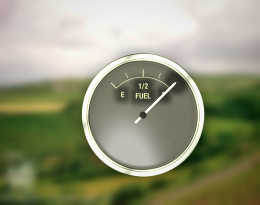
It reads {"value": 1}
